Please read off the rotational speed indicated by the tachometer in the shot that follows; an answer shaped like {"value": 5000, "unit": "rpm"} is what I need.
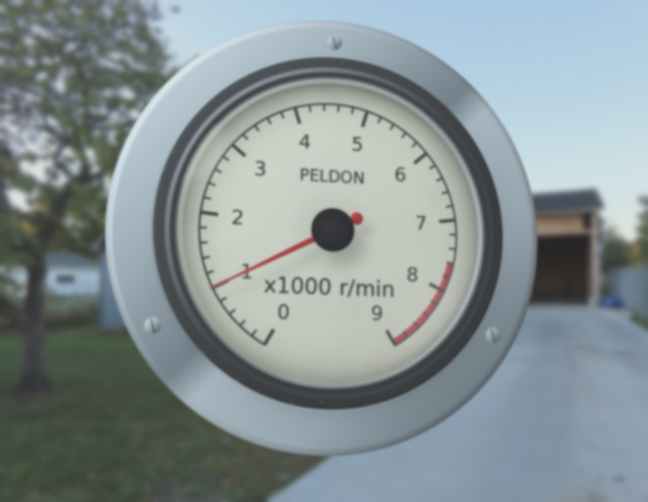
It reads {"value": 1000, "unit": "rpm"}
